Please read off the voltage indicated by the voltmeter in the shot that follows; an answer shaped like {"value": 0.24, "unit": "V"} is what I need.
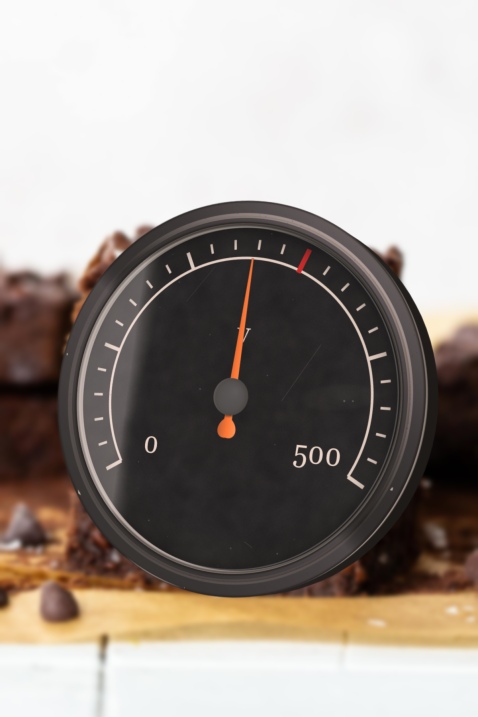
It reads {"value": 260, "unit": "V"}
